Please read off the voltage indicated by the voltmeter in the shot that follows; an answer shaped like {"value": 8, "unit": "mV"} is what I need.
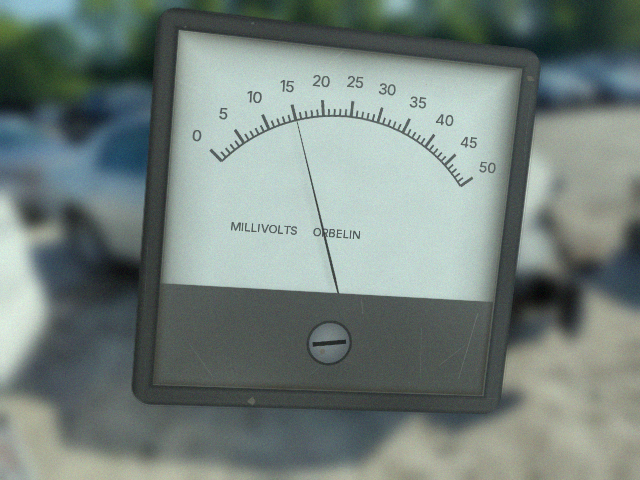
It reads {"value": 15, "unit": "mV"}
